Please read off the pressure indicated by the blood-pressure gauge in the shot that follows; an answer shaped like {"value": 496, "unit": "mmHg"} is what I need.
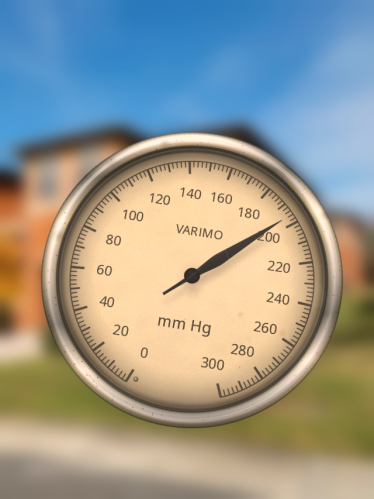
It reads {"value": 196, "unit": "mmHg"}
